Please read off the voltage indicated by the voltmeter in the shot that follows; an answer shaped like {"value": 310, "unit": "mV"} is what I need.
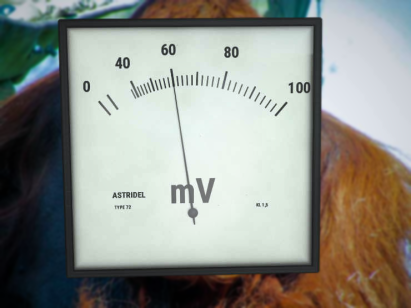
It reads {"value": 60, "unit": "mV"}
